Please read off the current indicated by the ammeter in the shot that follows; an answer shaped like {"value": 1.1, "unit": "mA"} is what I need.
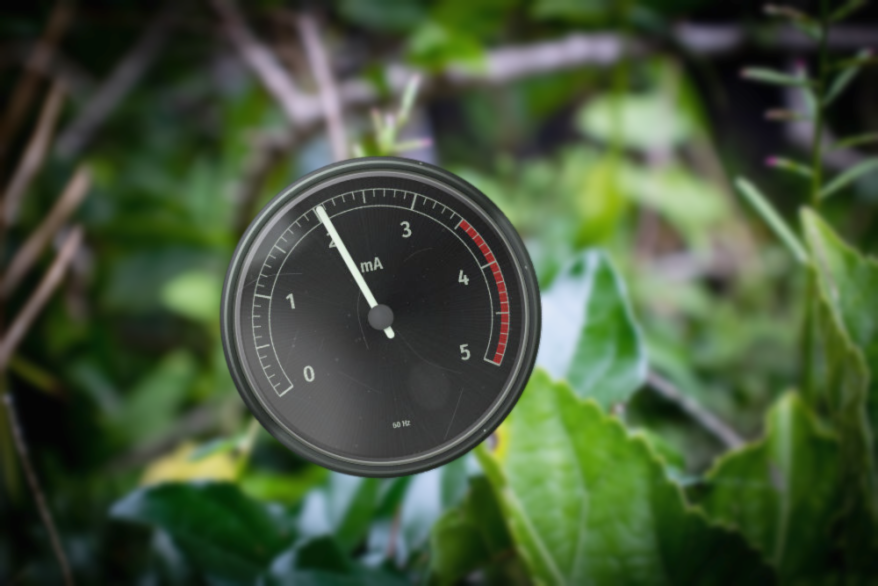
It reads {"value": 2.05, "unit": "mA"}
